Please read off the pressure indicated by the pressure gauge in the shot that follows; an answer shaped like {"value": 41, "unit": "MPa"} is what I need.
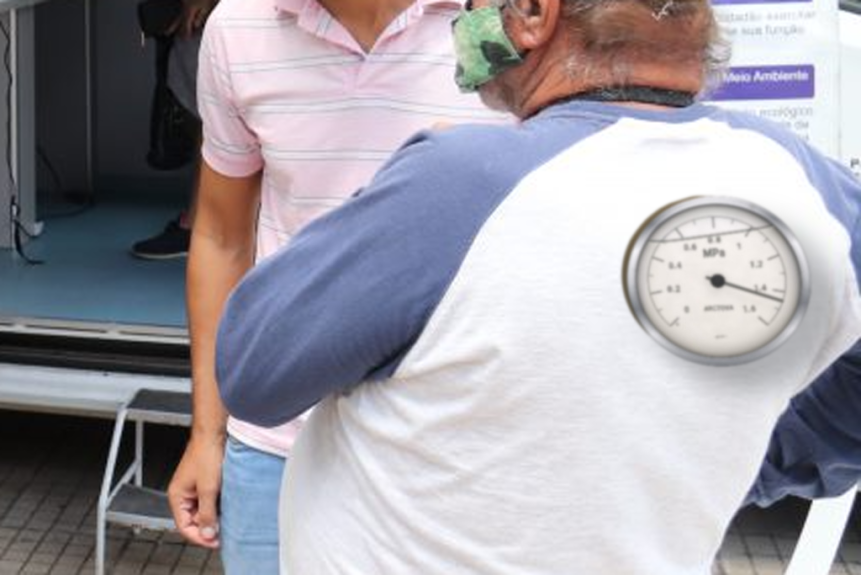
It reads {"value": 1.45, "unit": "MPa"}
